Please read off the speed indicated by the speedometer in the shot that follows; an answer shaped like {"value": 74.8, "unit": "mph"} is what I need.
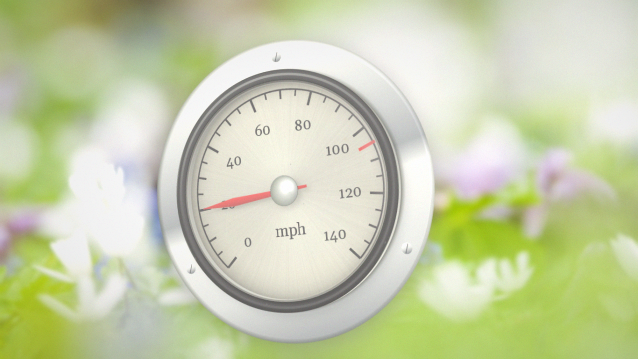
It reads {"value": 20, "unit": "mph"}
